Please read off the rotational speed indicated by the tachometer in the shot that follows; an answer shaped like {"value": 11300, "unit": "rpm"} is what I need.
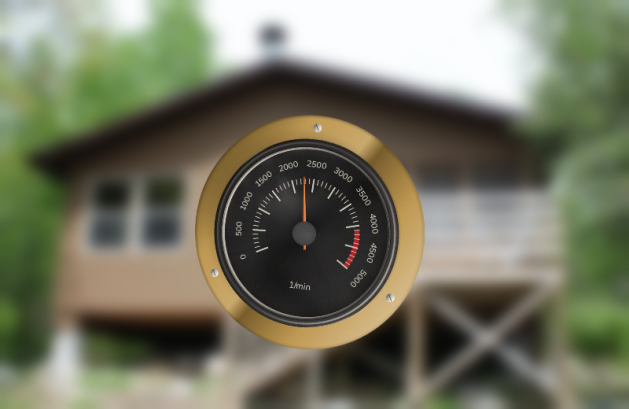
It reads {"value": 2300, "unit": "rpm"}
